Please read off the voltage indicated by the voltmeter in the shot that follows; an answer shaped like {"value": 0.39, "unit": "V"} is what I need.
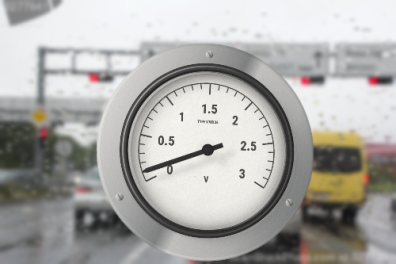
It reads {"value": 0.1, "unit": "V"}
